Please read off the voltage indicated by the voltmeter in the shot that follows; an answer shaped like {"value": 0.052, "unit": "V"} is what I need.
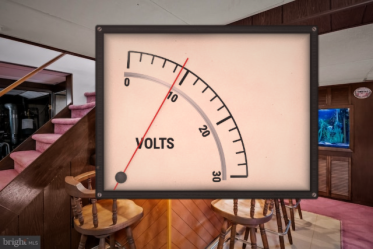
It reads {"value": 9, "unit": "V"}
